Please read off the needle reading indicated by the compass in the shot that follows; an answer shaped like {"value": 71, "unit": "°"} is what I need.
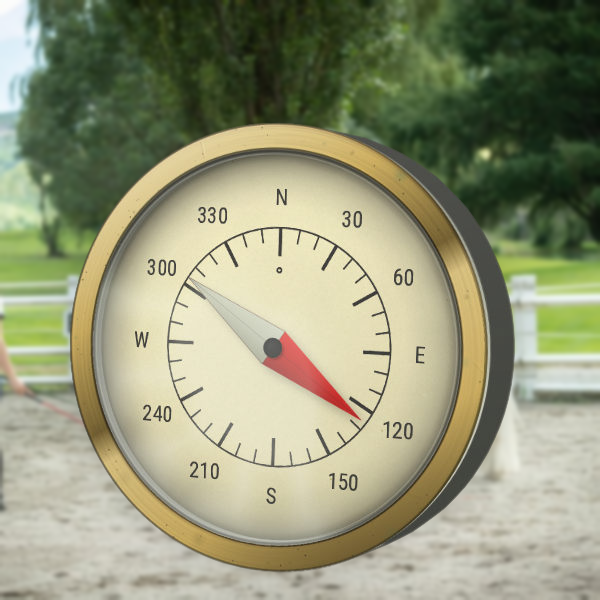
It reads {"value": 125, "unit": "°"}
